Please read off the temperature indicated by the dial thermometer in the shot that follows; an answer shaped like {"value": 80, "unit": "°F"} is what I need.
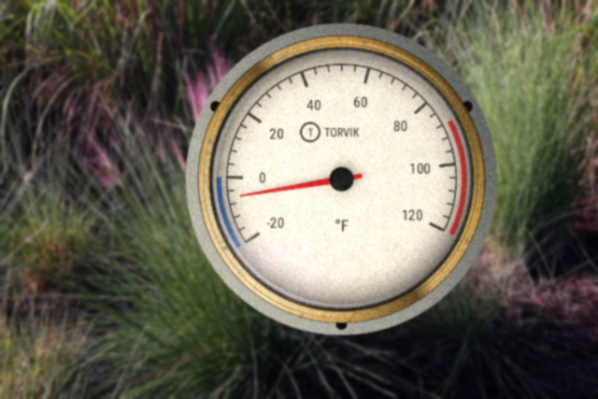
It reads {"value": -6, "unit": "°F"}
